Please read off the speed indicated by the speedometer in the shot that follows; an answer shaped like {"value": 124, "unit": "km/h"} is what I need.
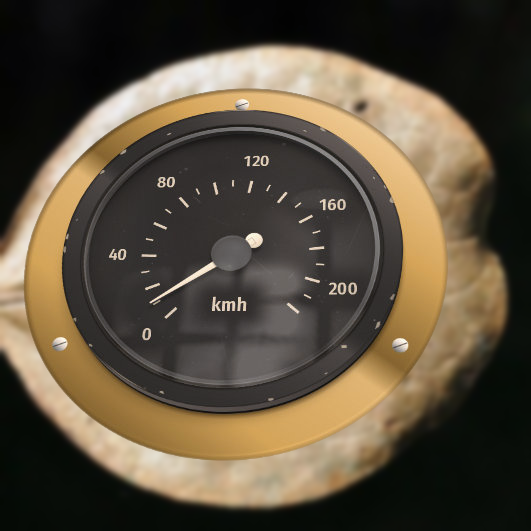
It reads {"value": 10, "unit": "km/h"}
